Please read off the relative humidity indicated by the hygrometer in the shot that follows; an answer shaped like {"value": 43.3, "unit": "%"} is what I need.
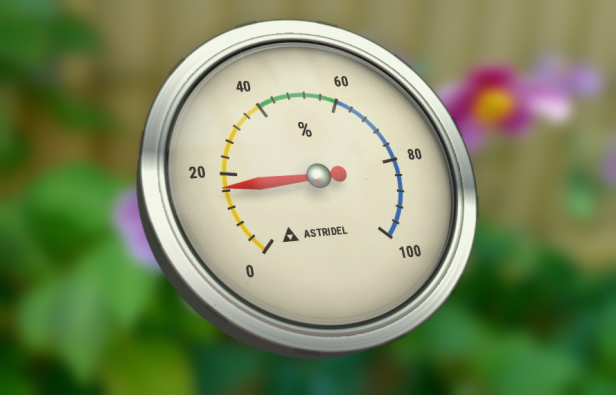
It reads {"value": 16, "unit": "%"}
